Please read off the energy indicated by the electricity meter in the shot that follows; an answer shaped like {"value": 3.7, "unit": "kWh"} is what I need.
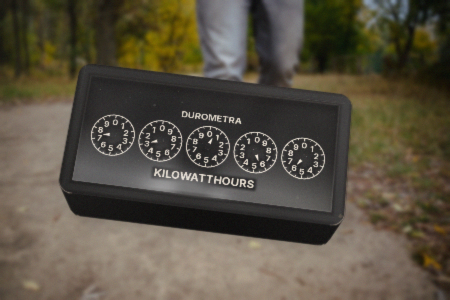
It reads {"value": 73056, "unit": "kWh"}
